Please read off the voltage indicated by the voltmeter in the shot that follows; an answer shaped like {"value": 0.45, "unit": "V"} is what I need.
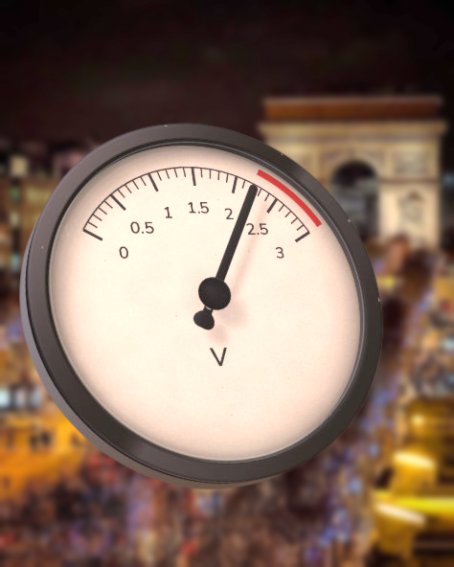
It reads {"value": 2.2, "unit": "V"}
